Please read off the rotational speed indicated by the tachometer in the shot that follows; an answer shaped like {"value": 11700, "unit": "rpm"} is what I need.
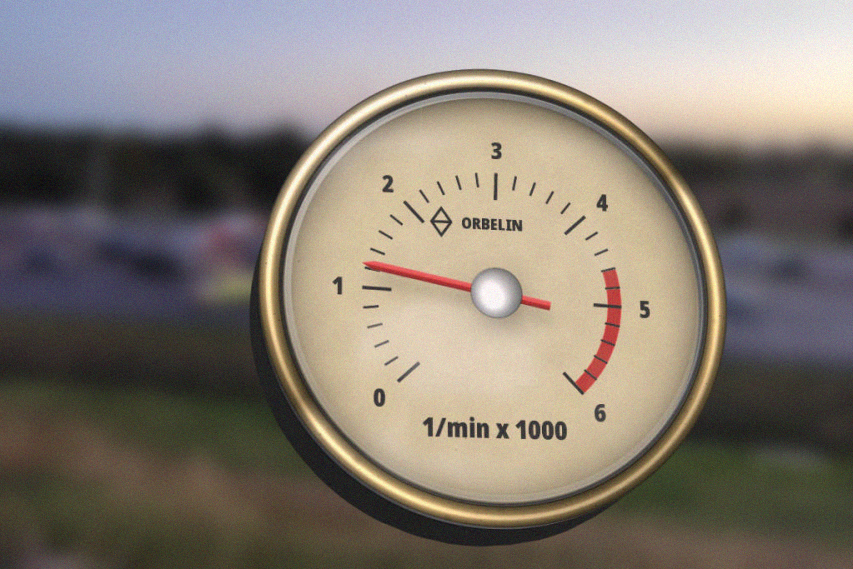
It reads {"value": 1200, "unit": "rpm"}
